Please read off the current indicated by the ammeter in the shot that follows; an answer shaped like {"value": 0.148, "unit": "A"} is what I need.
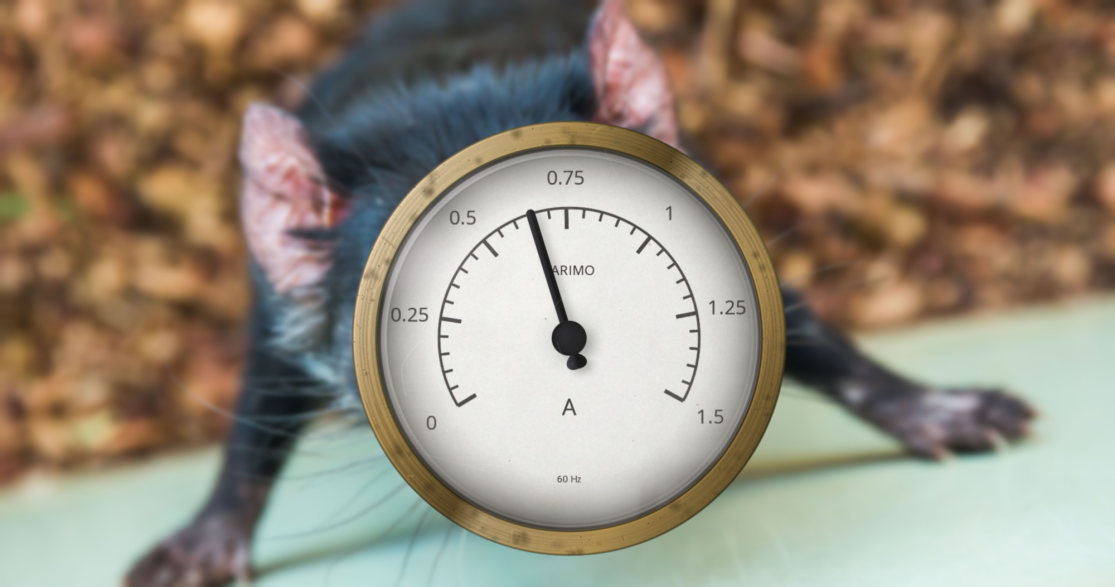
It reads {"value": 0.65, "unit": "A"}
